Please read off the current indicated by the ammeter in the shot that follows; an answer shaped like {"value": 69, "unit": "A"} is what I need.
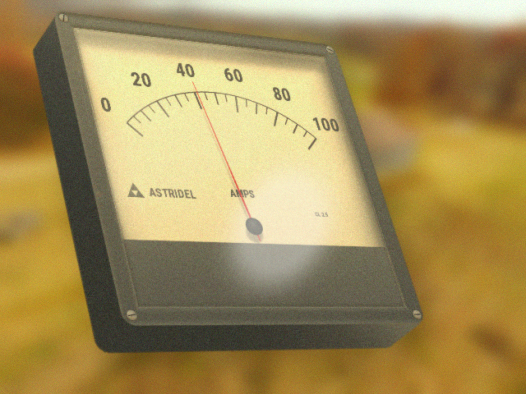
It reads {"value": 40, "unit": "A"}
